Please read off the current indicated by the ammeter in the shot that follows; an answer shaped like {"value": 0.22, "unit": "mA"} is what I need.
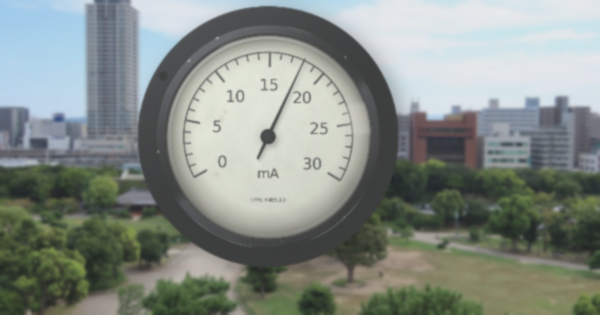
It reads {"value": 18, "unit": "mA"}
